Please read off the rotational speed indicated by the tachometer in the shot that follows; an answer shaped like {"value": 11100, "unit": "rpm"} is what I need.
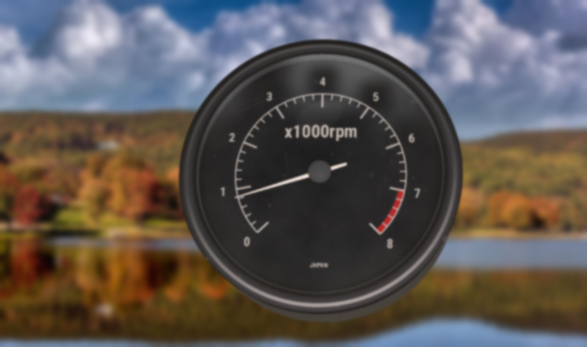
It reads {"value": 800, "unit": "rpm"}
